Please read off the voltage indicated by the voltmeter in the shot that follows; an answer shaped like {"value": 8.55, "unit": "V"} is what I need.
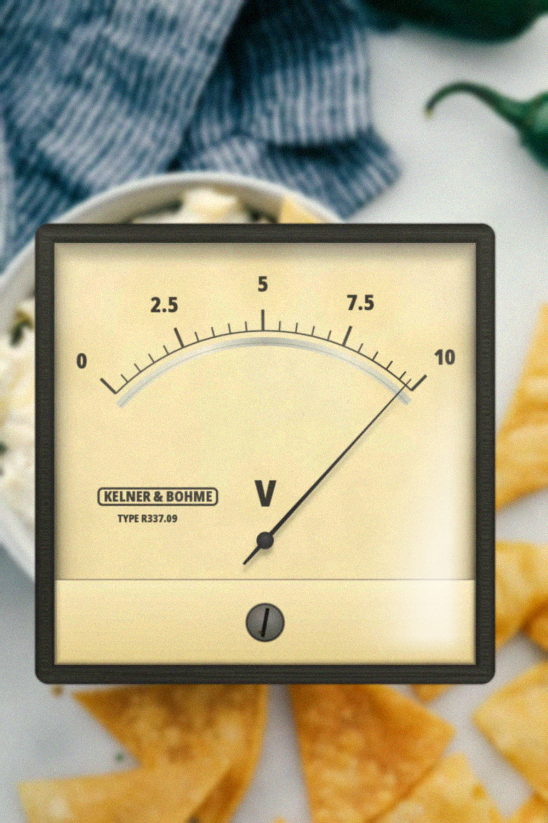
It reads {"value": 9.75, "unit": "V"}
